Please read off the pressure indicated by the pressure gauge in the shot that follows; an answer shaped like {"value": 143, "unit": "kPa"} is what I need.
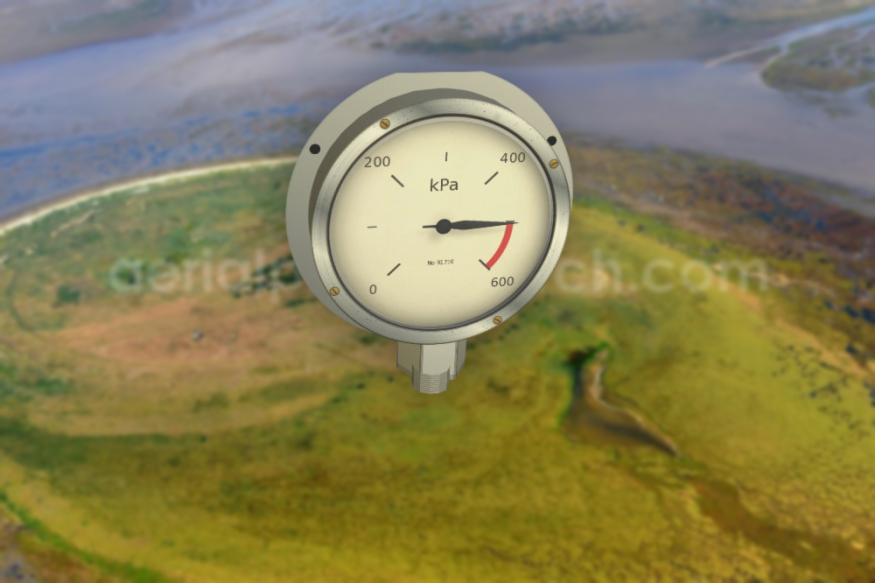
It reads {"value": 500, "unit": "kPa"}
